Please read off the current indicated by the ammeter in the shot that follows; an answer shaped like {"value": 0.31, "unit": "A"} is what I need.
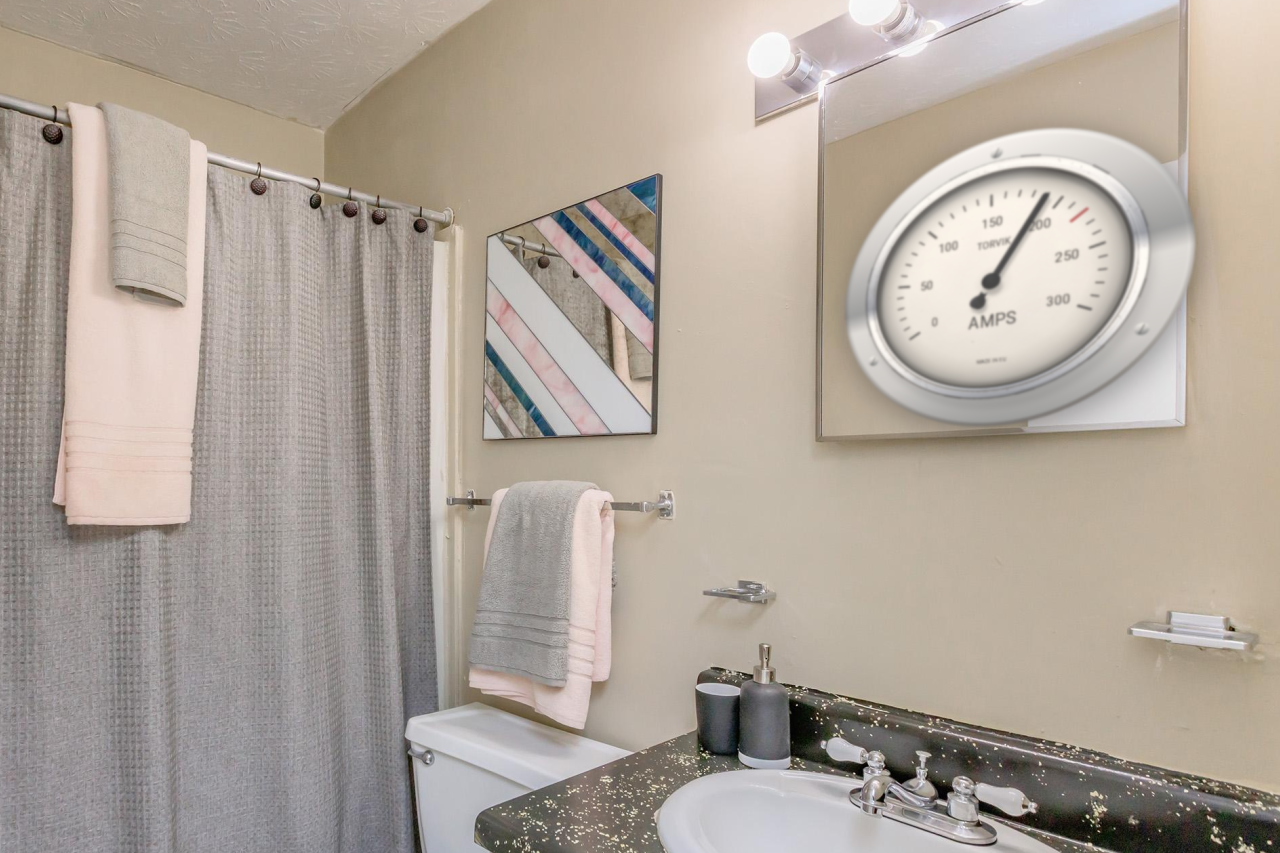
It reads {"value": 190, "unit": "A"}
